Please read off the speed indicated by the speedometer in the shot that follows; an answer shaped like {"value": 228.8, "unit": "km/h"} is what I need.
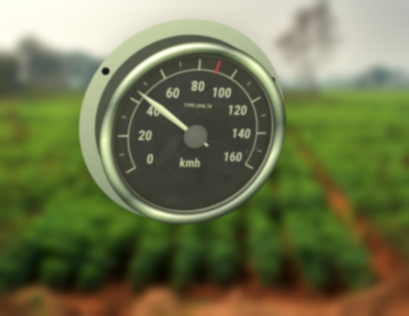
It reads {"value": 45, "unit": "km/h"}
